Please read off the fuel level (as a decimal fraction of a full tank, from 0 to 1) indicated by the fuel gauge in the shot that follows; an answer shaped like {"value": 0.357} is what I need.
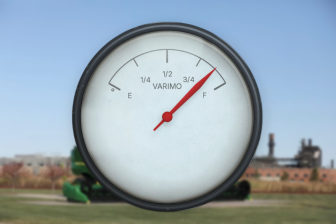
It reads {"value": 0.875}
